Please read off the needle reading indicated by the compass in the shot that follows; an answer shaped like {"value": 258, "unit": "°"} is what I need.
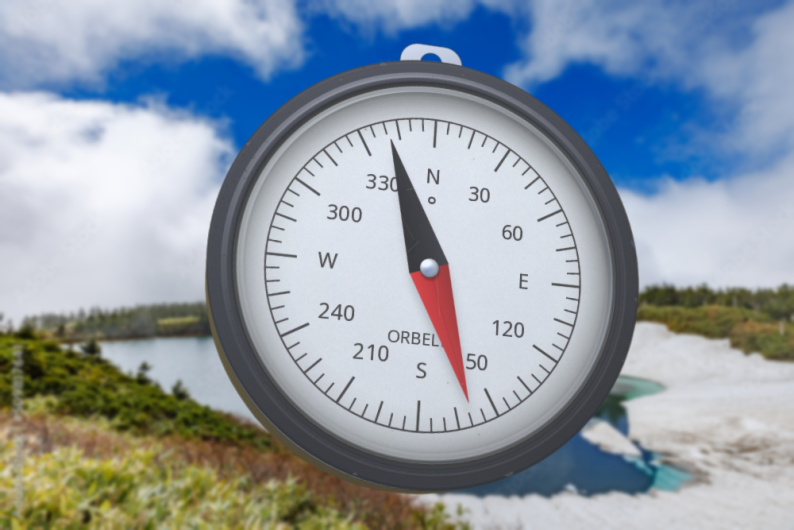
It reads {"value": 160, "unit": "°"}
